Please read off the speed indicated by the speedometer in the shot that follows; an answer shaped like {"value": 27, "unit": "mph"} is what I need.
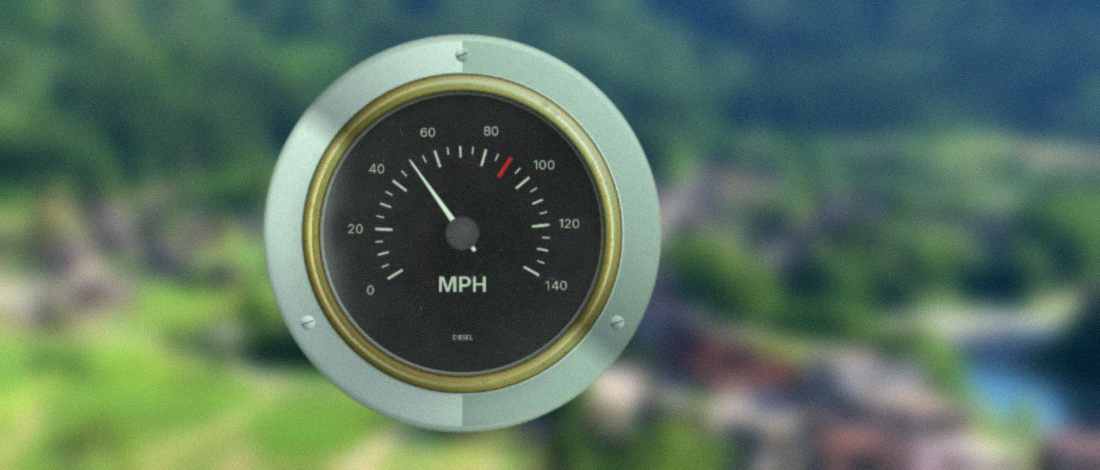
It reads {"value": 50, "unit": "mph"}
